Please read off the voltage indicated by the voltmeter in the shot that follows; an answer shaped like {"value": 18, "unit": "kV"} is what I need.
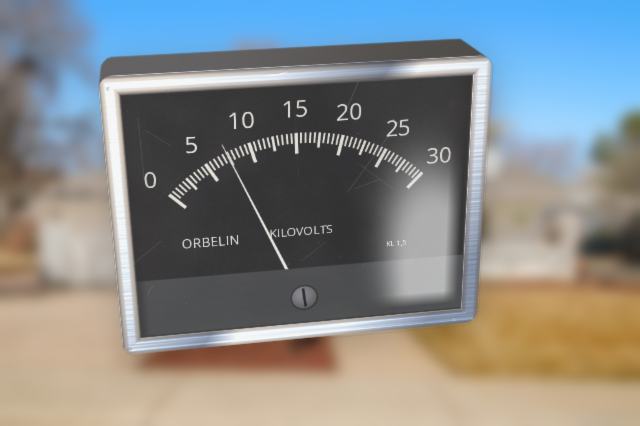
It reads {"value": 7.5, "unit": "kV"}
